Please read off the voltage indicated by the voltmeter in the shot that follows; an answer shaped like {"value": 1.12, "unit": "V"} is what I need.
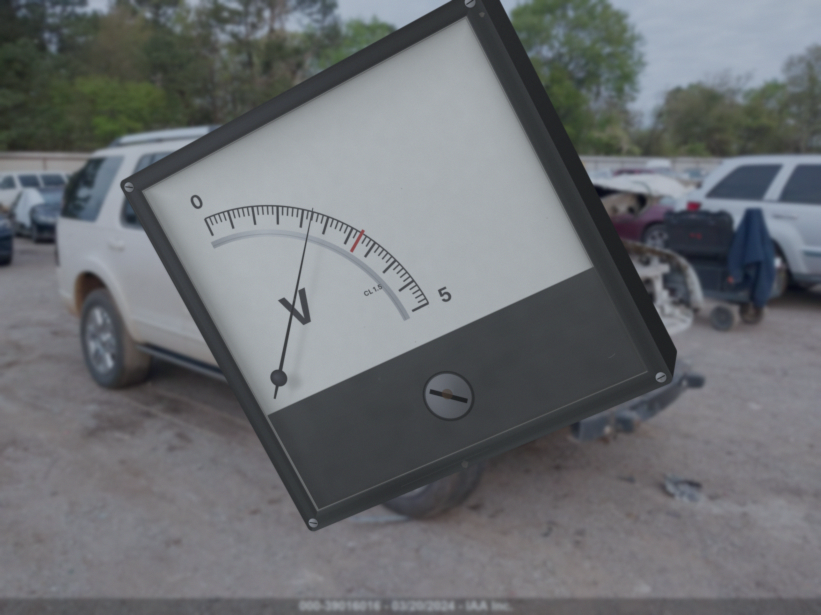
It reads {"value": 2.2, "unit": "V"}
